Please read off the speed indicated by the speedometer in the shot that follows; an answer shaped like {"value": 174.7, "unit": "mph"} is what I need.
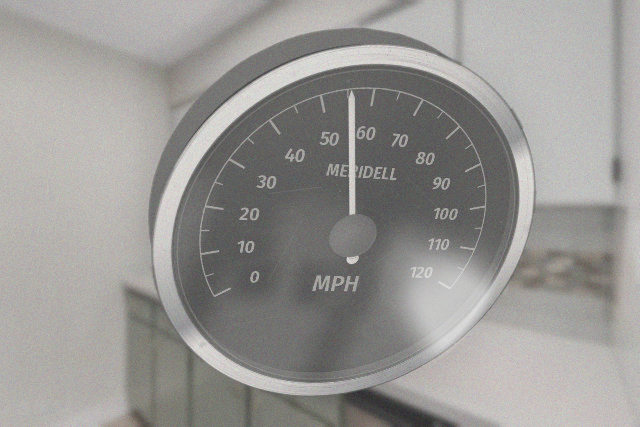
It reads {"value": 55, "unit": "mph"}
